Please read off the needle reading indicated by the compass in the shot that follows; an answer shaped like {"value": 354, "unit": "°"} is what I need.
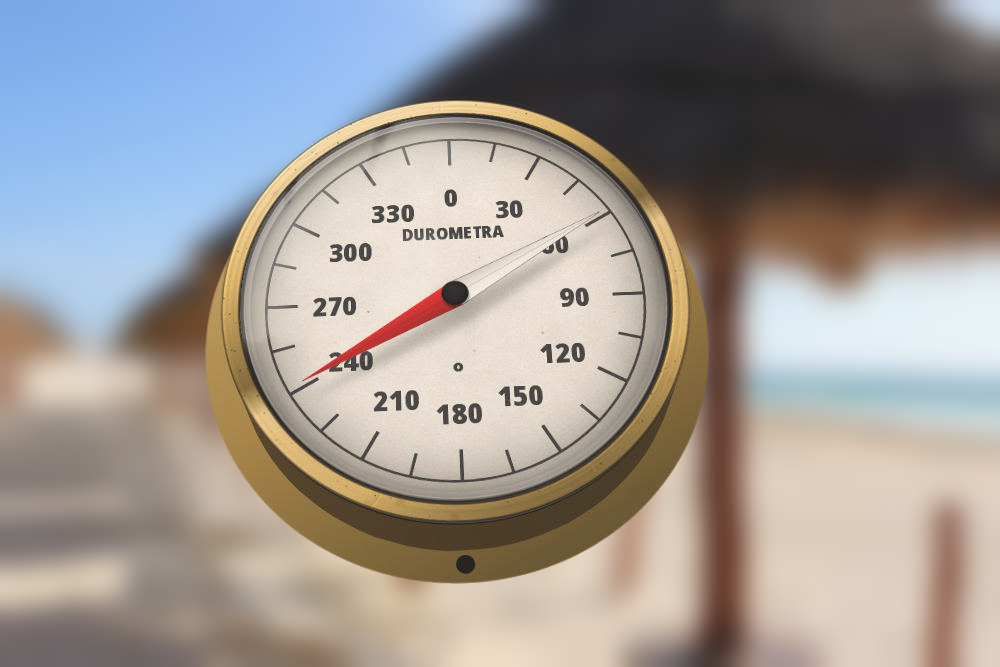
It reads {"value": 240, "unit": "°"}
